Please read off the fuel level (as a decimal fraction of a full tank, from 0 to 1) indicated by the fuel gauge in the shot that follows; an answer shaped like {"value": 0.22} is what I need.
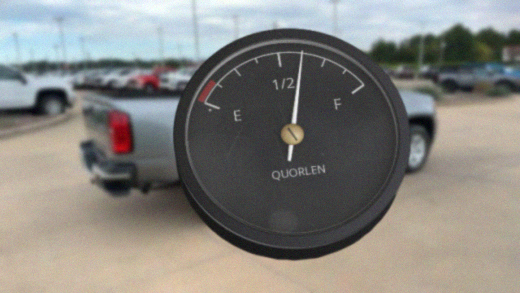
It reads {"value": 0.625}
